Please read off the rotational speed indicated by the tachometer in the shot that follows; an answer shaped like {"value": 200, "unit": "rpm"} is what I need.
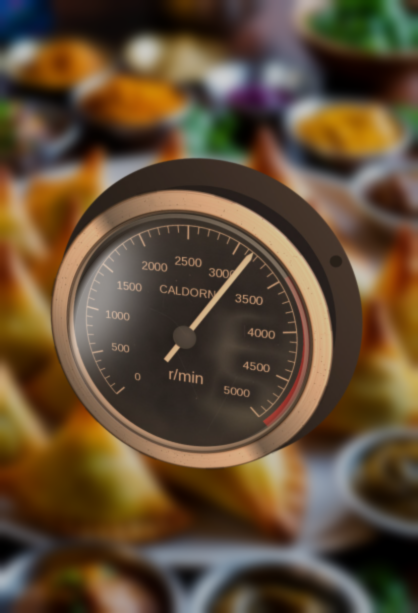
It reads {"value": 3150, "unit": "rpm"}
